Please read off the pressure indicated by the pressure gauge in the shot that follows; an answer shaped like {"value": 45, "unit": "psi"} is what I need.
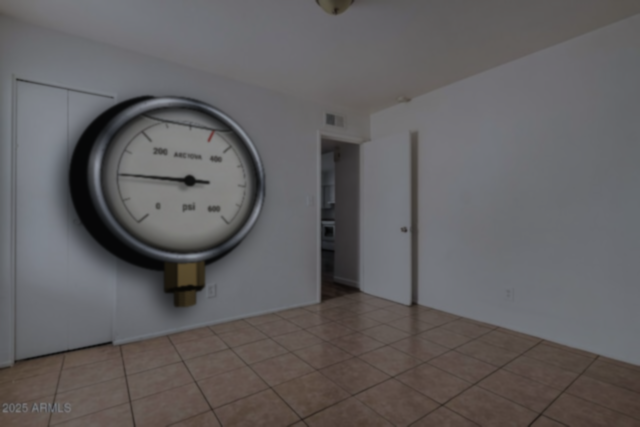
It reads {"value": 100, "unit": "psi"}
